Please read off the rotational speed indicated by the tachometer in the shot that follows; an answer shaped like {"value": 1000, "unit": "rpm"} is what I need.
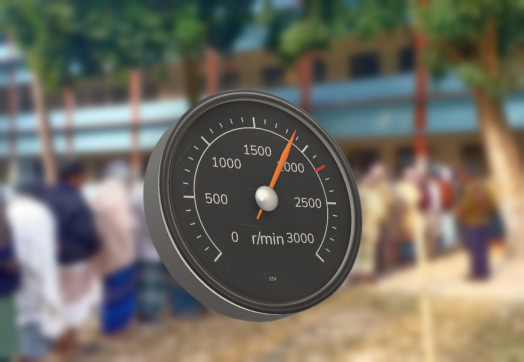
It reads {"value": 1850, "unit": "rpm"}
